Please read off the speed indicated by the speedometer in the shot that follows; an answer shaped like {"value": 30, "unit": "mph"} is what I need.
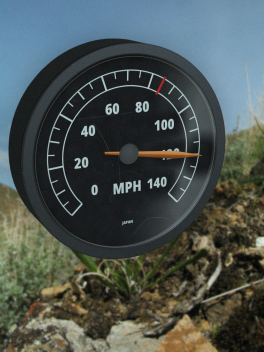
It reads {"value": 120, "unit": "mph"}
